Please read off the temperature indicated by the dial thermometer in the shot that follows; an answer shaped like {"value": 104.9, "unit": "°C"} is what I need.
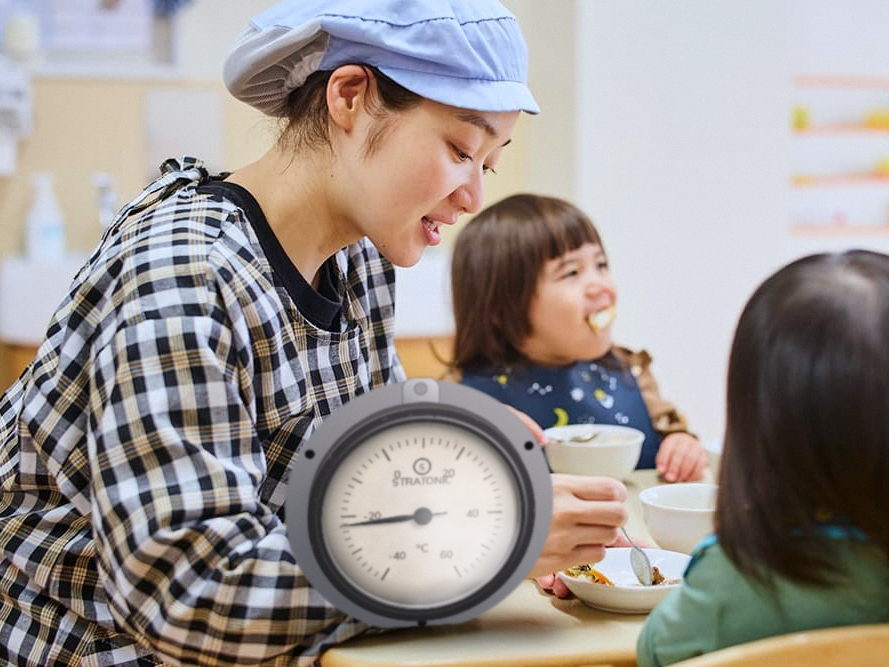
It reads {"value": -22, "unit": "°C"}
